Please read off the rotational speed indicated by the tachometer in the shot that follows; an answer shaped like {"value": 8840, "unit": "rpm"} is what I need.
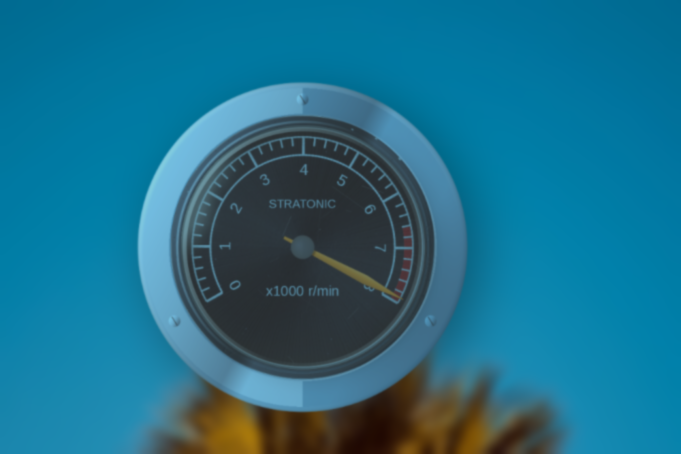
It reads {"value": 7900, "unit": "rpm"}
